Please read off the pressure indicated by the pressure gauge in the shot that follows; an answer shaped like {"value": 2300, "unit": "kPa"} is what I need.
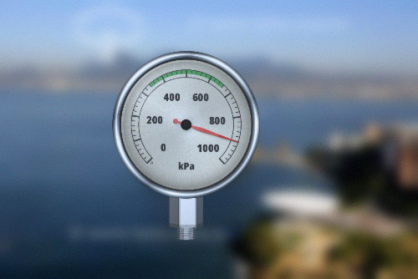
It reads {"value": 900, "unit": "kPa"}
